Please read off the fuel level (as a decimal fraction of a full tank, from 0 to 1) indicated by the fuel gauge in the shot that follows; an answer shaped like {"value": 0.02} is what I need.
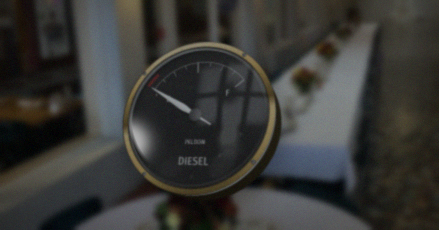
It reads {"value": 0}
